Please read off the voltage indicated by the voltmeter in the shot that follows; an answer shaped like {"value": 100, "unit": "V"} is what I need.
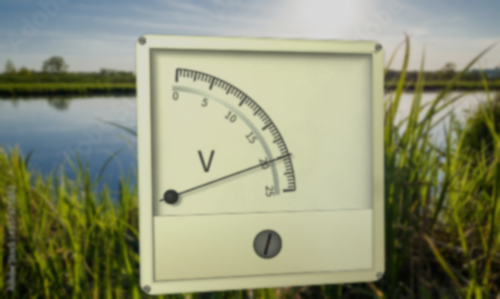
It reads {"value": 20, "unit": "V"}
